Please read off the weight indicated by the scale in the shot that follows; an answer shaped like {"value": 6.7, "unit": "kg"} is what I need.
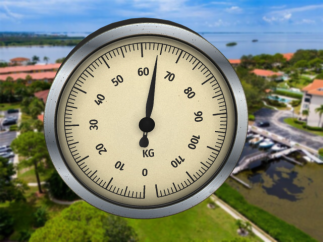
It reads {"value": 64, "unit": "kg"}
